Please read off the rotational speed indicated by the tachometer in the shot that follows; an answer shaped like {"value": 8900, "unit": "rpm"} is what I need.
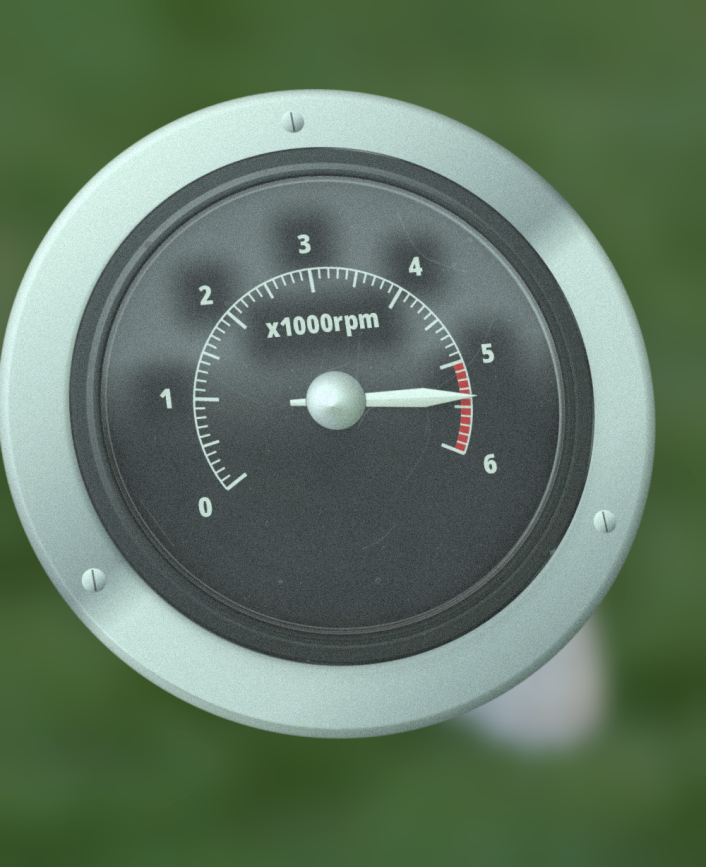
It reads {"value": 5400, "unit": "rpm"}
